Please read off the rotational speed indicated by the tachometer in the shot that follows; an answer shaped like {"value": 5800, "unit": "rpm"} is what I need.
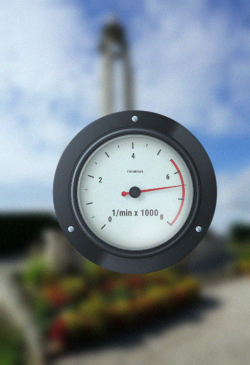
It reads {"value": 6500, "unit": "rpm"}
